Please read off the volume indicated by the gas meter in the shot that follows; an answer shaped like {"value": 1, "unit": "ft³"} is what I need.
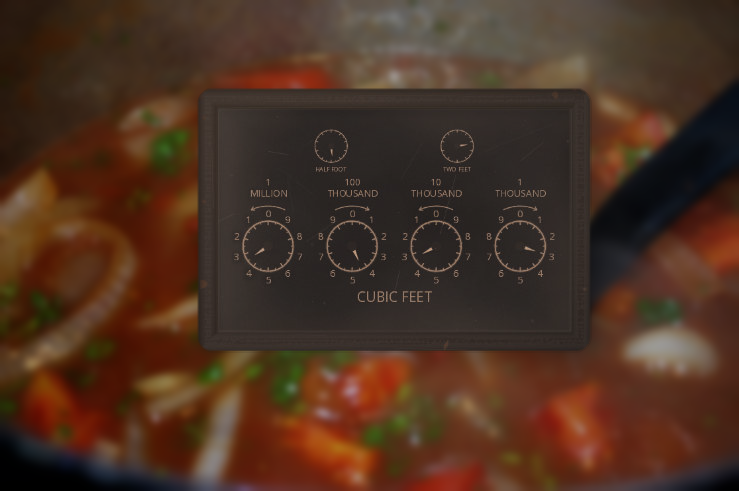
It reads {"value": 343300, "unit": "ft³"}
